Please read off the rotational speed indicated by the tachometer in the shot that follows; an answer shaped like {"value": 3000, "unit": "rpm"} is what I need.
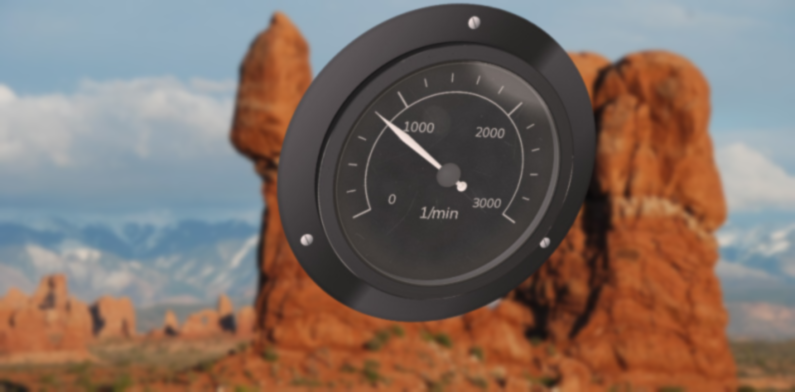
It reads {"value": 800, "unit": "rpm"}
